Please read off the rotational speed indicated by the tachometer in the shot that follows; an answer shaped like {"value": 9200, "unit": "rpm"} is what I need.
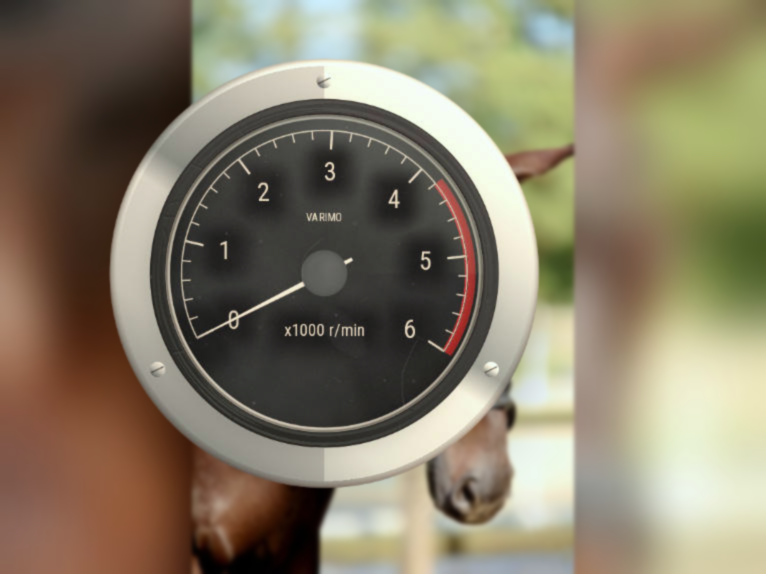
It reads {"value": 0, "unit": "rpm"}
